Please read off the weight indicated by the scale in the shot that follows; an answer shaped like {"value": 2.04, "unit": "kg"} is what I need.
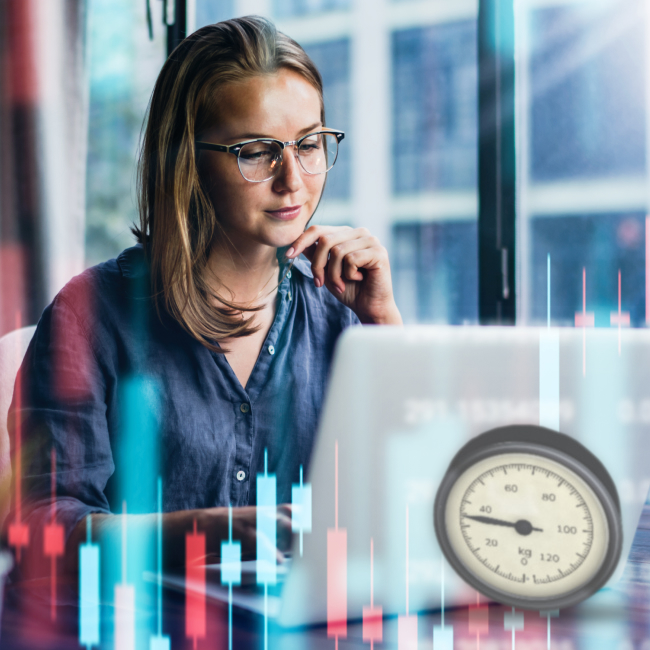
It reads {"value": 35, "unit": "kg"}
